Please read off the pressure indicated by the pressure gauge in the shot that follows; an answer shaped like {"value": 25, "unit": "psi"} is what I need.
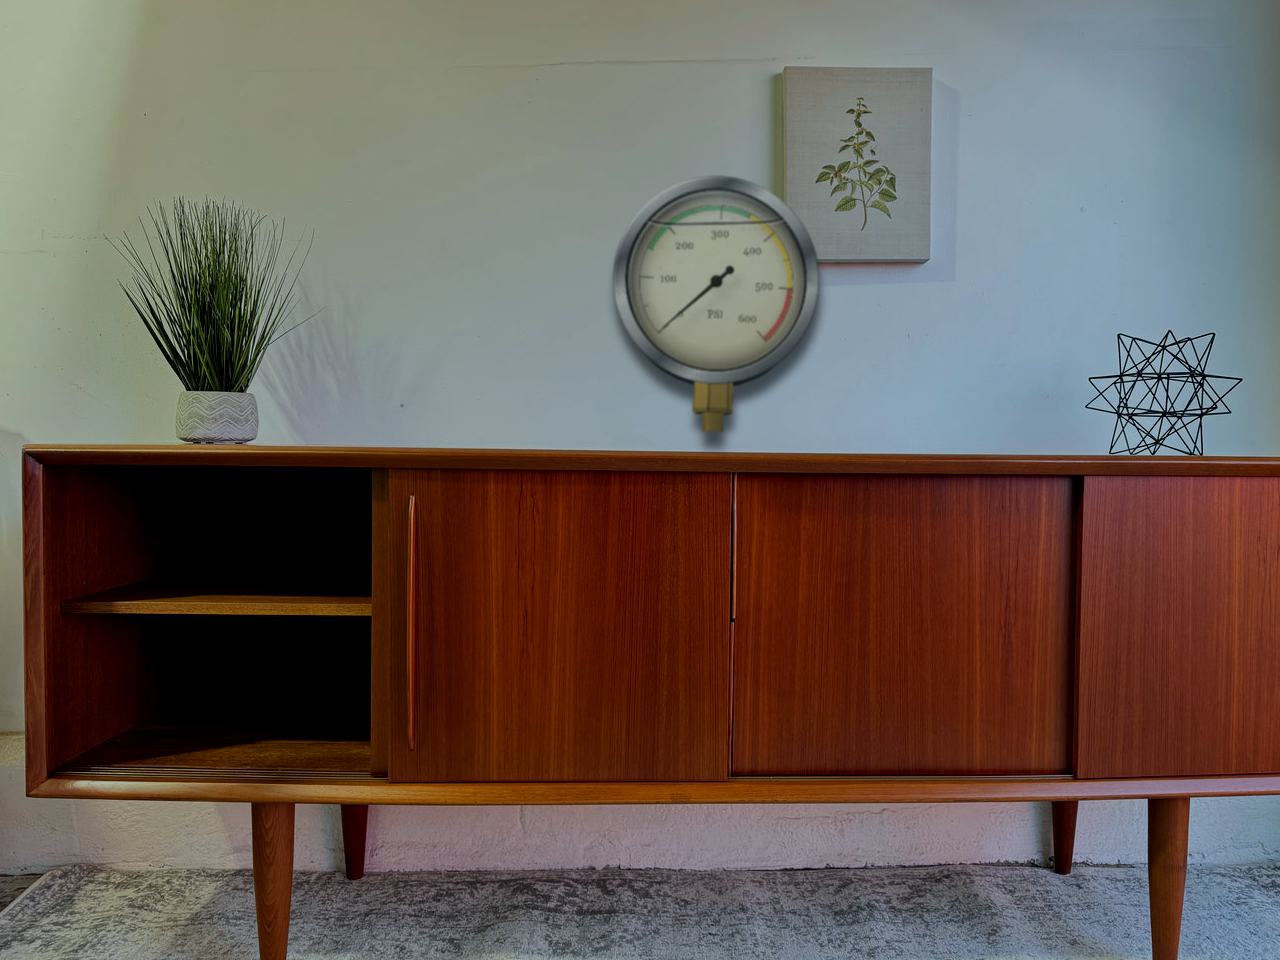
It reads {"value": 0, "unit": "psi"}
